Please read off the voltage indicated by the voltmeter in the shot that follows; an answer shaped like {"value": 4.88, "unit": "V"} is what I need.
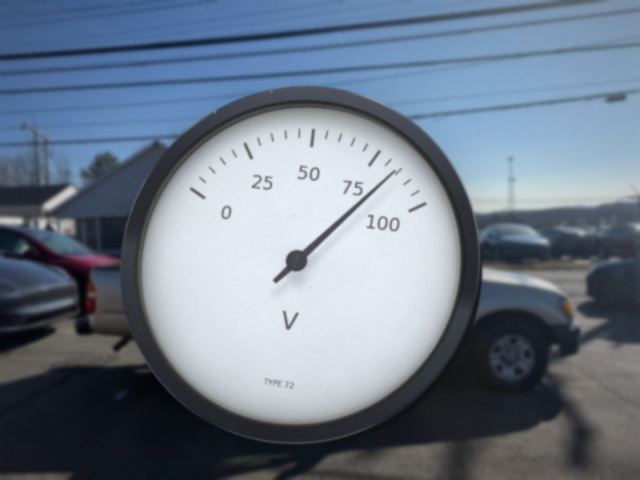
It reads {"value": 85, "unit": "V"}
